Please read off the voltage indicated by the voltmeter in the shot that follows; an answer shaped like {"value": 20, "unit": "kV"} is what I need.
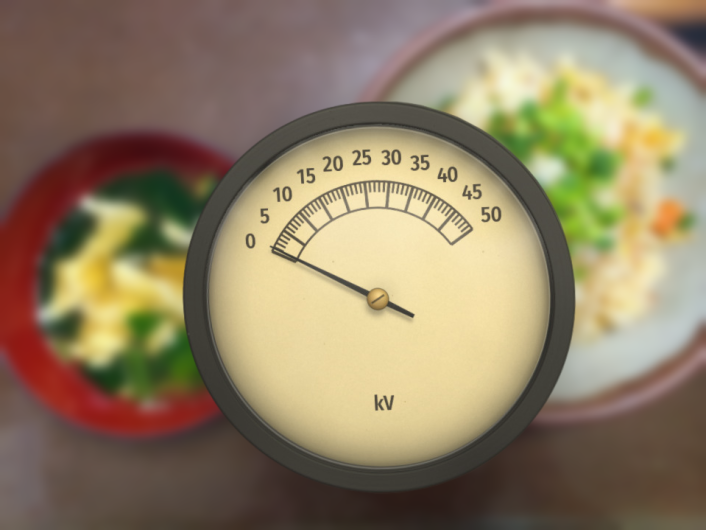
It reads {"value": 1, "unit": "kV"}
